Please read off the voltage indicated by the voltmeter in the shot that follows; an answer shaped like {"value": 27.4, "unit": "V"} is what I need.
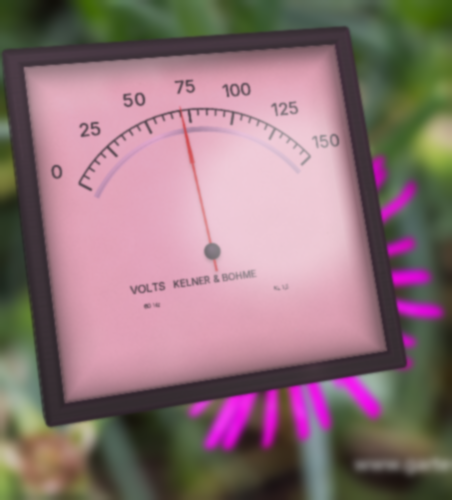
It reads {"value": 70, "unit": "V"}
